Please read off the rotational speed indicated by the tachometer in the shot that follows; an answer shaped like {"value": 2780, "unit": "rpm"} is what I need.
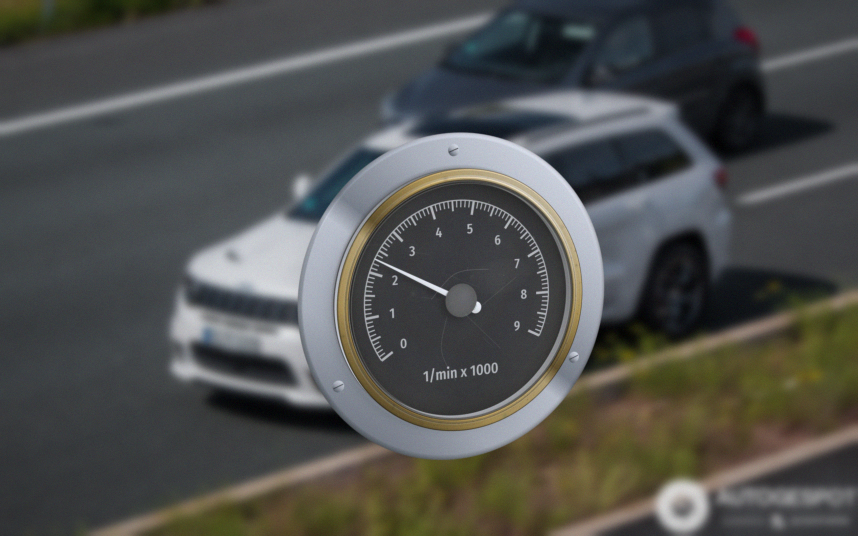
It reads {"value": 2300, "unit": "rpm"}
